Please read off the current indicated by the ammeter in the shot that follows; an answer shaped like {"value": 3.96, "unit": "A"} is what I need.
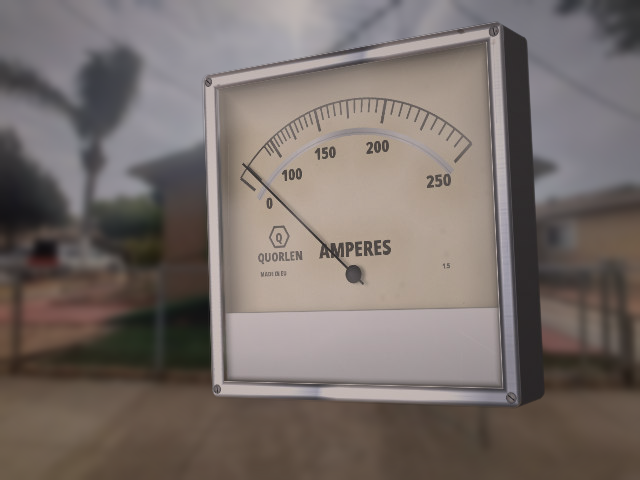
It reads {"value": 50, "unit": "A"}
